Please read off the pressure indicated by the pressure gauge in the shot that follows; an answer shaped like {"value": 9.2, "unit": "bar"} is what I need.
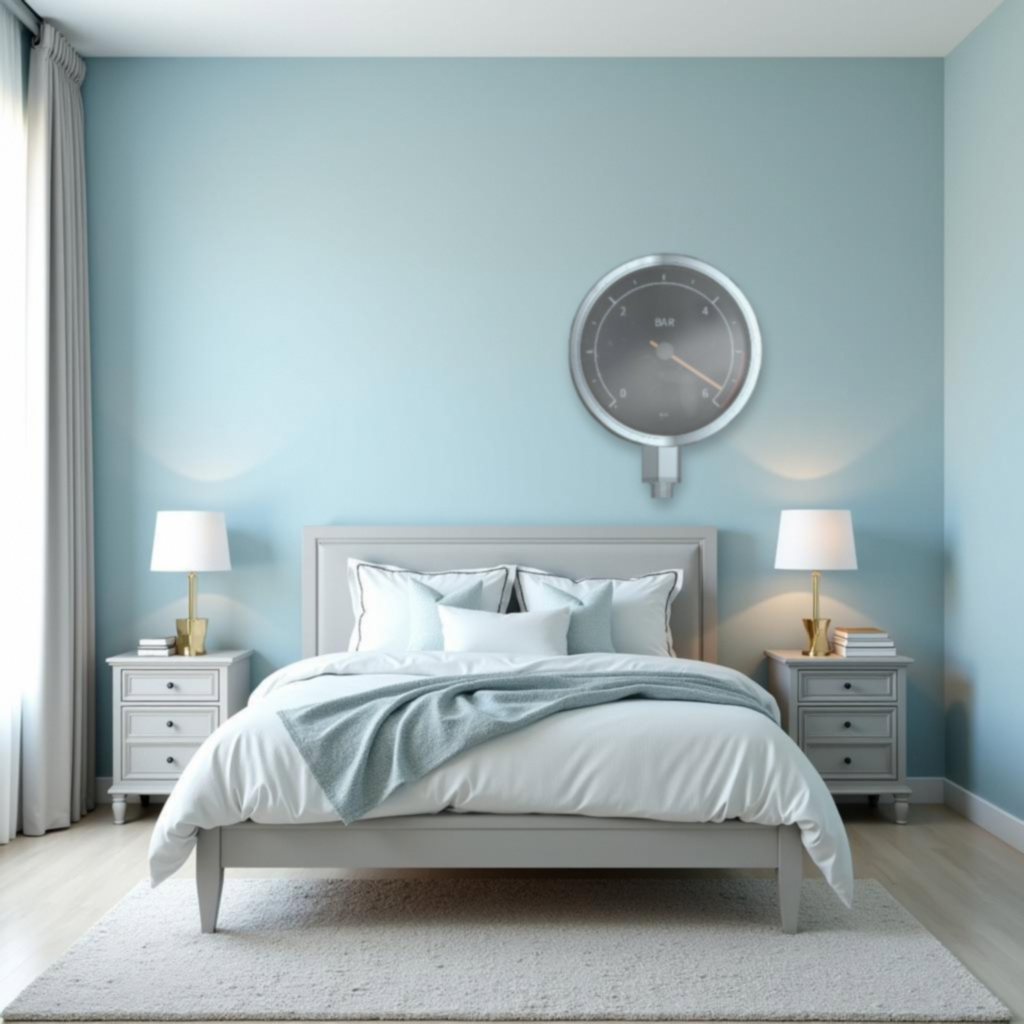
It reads {"value": 5.75, "unit": "bar"}
